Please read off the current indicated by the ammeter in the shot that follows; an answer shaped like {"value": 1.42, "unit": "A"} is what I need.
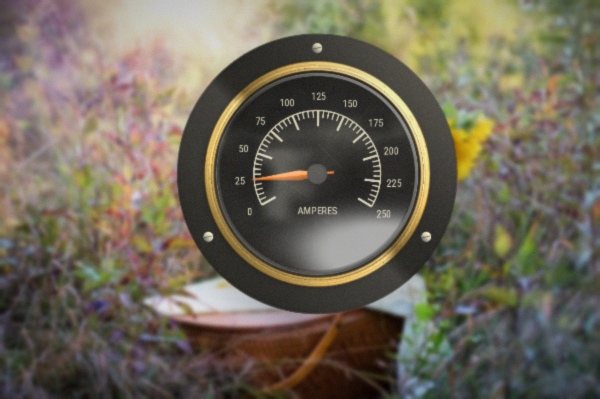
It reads {"value": 25, "unit": "A"}
